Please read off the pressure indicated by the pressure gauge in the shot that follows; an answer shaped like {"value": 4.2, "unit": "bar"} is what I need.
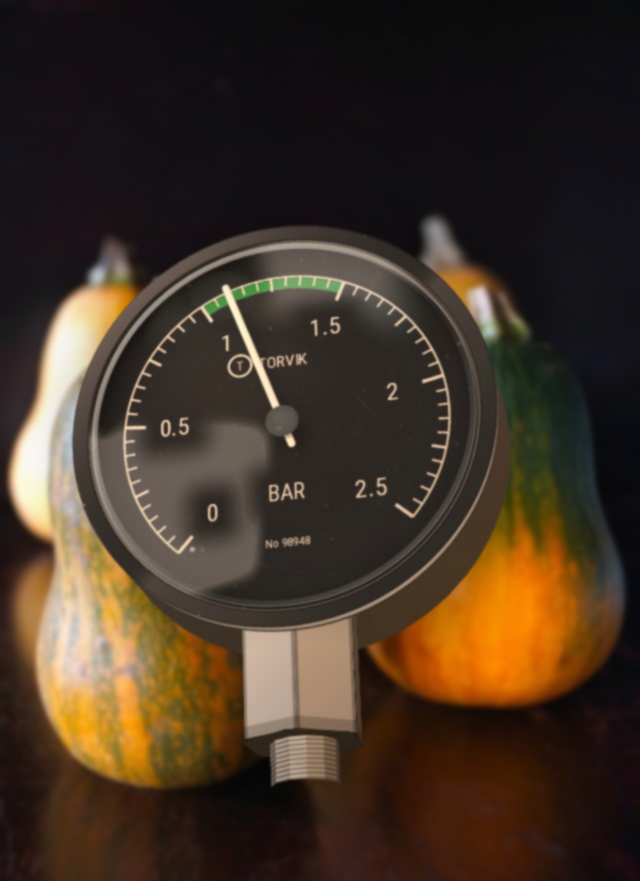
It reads {"value": 1.1, "unit": "bar"}
